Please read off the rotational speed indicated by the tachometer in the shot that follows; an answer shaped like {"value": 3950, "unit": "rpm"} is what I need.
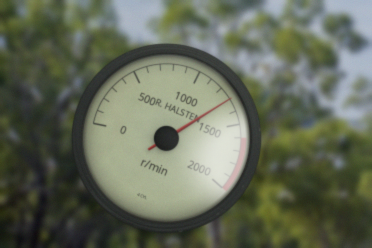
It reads {"value": 1300, "unit": "rpm"}
